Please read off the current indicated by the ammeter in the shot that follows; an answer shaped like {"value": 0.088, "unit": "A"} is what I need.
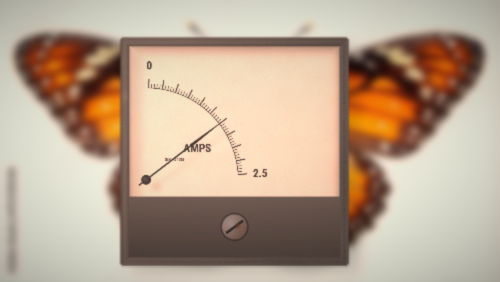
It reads {"value": 1.5, "unit": "A"}
